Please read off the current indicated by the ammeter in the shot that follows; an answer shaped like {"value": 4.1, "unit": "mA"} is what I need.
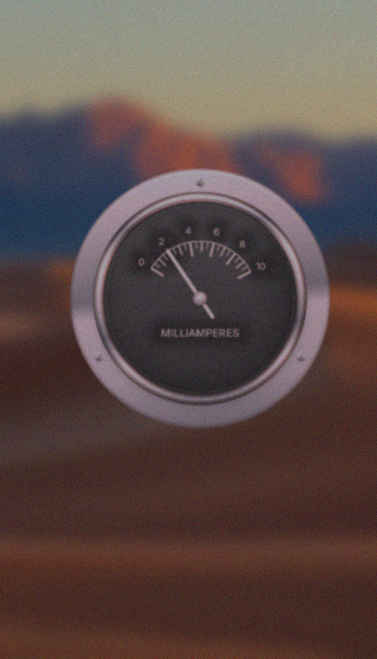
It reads {"value": 2, "unit": "mA"}
